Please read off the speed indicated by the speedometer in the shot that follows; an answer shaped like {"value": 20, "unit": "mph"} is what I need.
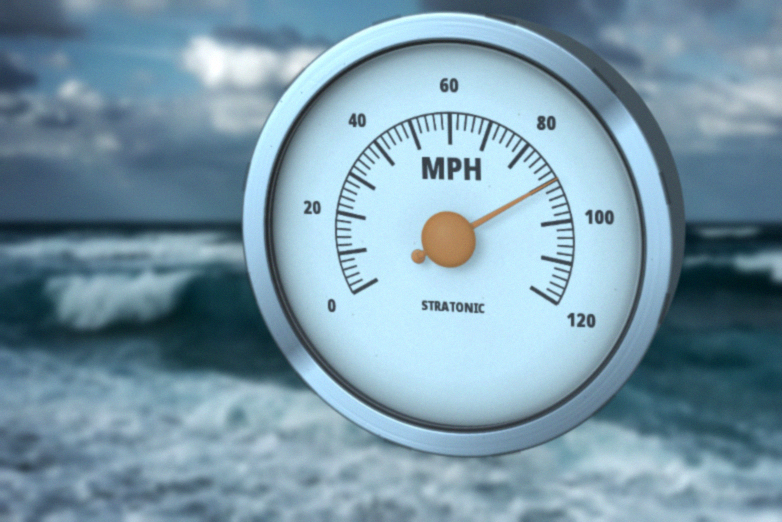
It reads {"value": 90, "unit": "mph"}
